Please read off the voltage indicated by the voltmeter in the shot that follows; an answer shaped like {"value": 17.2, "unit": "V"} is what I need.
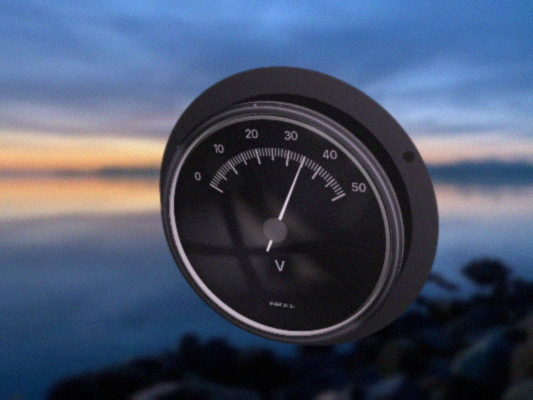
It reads {"value": 35, "unit": "V"}
